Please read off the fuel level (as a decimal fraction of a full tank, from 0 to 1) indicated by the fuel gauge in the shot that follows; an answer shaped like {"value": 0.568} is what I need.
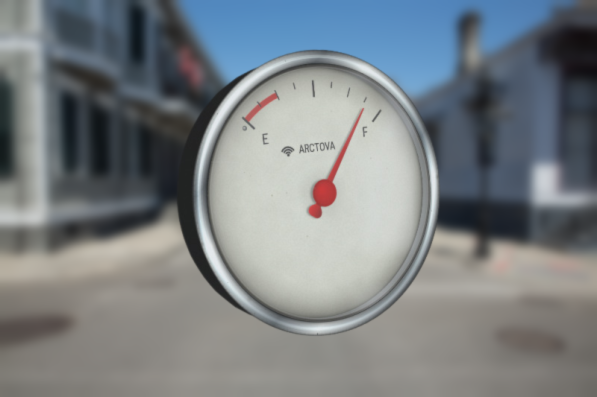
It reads {"value": 0.875}
